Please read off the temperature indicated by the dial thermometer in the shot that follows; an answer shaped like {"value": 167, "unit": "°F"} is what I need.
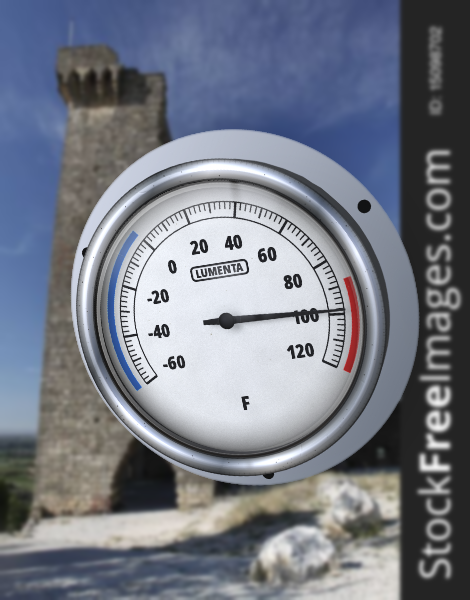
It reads {"value": 98, "unit": "°F"}
